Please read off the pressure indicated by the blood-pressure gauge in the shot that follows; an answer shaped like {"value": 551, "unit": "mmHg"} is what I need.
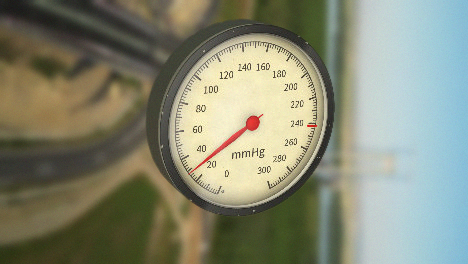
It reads {"value": 30, "unit": "mmHg"}
